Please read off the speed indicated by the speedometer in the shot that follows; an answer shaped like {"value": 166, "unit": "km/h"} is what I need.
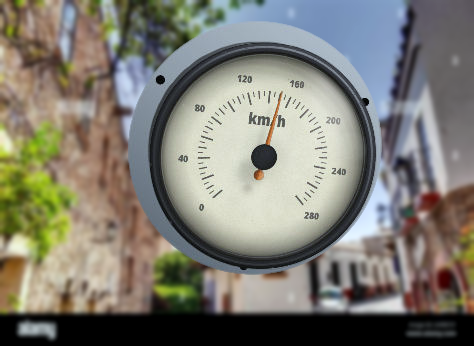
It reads {"value": 150, "unit": "km/h"}
